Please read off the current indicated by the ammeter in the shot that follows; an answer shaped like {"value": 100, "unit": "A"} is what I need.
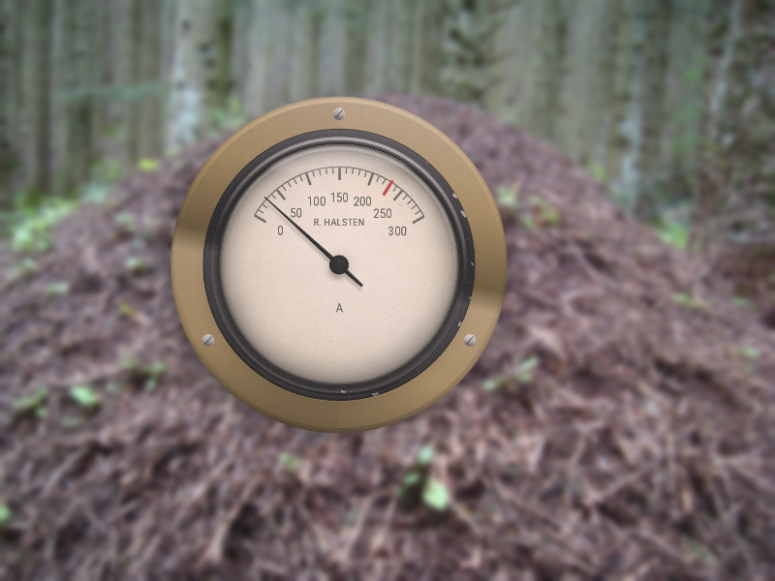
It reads {"value": 30, "unit": "A"}
